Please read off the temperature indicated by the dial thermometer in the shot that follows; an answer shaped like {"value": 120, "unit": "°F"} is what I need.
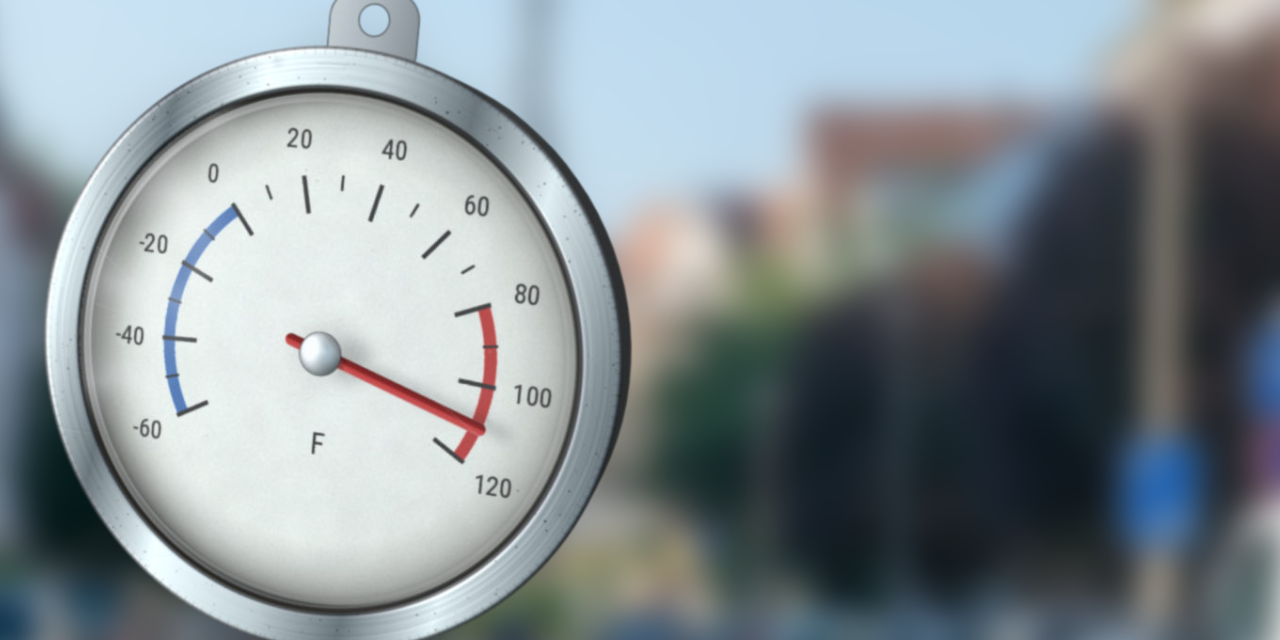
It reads {"value": 110, "unit": "°F"}
